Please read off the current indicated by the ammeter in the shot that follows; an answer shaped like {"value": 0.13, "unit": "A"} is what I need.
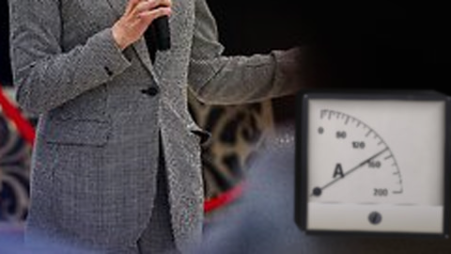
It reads {"value": 150, "unit": "A"}
